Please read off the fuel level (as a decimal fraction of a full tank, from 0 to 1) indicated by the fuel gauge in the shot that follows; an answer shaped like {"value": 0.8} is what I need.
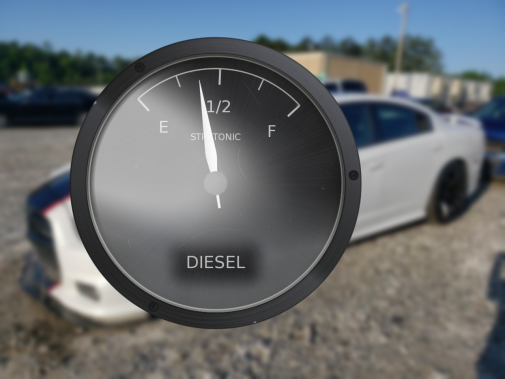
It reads {"value": 0.375}
